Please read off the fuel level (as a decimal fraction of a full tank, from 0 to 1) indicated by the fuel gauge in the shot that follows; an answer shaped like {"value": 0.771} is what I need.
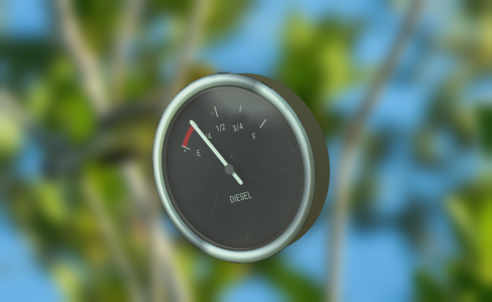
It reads {"value": 0.25}
